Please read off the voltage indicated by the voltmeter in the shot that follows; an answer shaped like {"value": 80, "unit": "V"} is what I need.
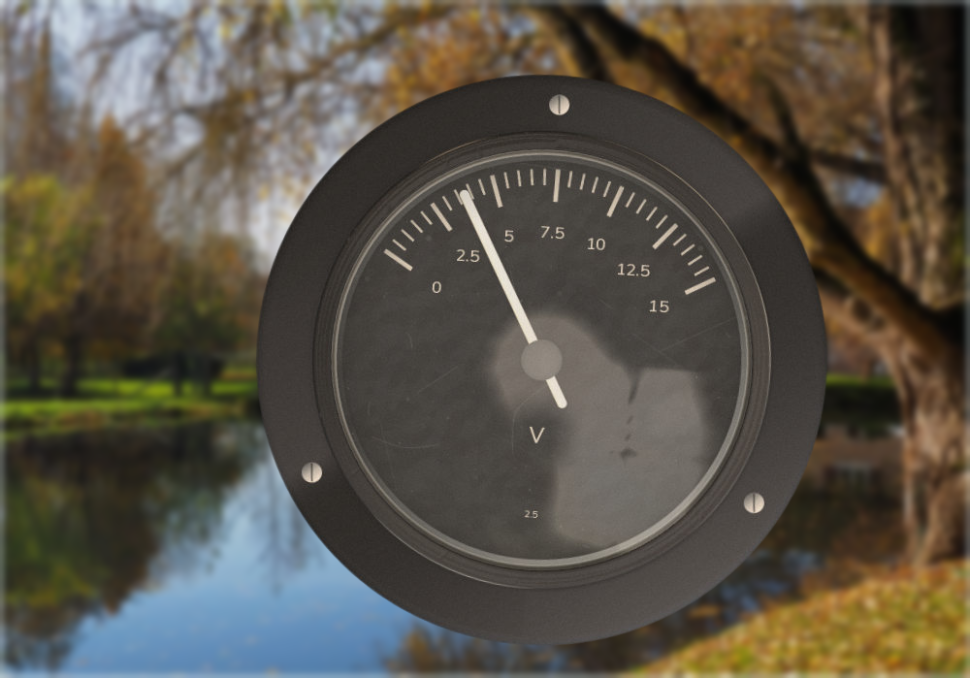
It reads {"value": 3.75, "unit": "V"}
